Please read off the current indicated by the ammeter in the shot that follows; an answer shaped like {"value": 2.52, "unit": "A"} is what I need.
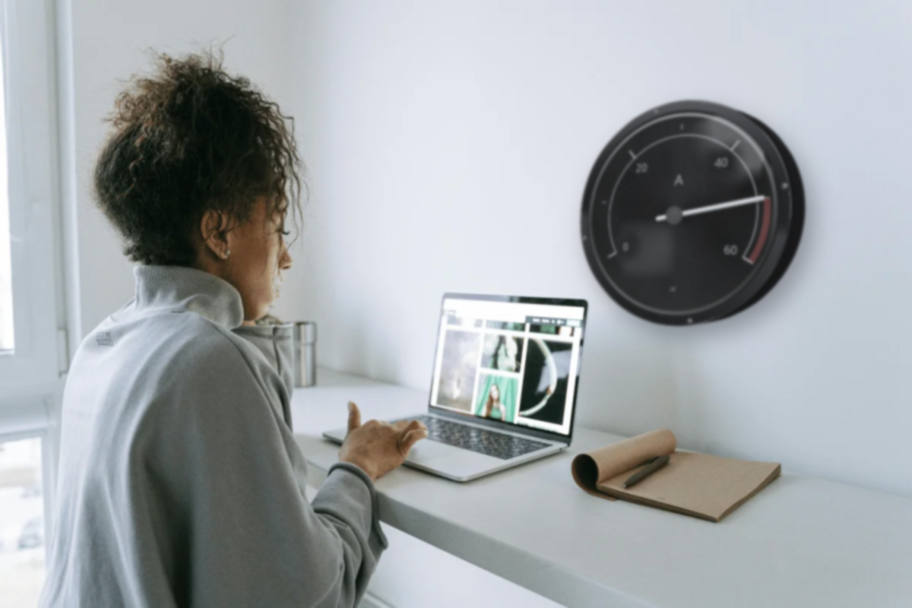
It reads {"value": 50, "unit": "A"}
